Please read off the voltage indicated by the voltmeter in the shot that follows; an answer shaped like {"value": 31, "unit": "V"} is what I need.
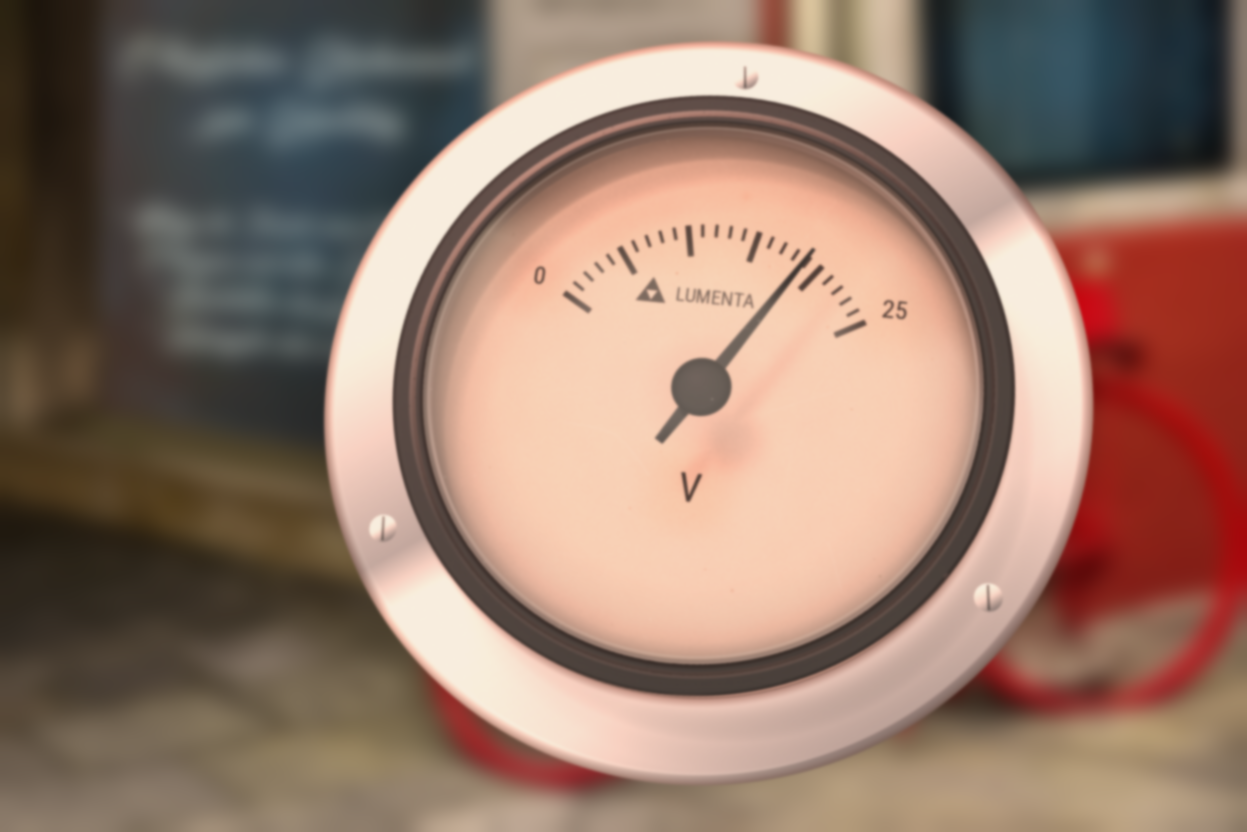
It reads {"value": 19, "unit": "V"}
